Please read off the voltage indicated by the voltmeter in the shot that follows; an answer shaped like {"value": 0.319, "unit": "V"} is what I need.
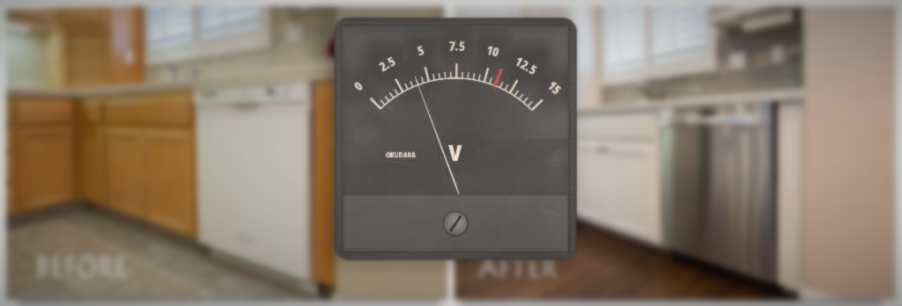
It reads {"value": 4, "unit": "V"}
